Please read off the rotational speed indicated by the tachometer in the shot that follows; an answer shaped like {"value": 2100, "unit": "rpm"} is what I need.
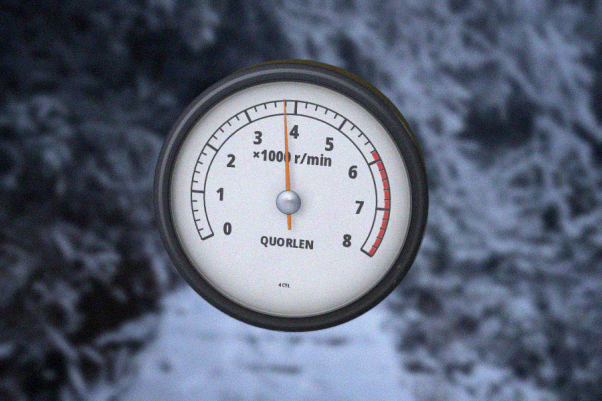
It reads {"value": 3800, "unit": "rpm"}
